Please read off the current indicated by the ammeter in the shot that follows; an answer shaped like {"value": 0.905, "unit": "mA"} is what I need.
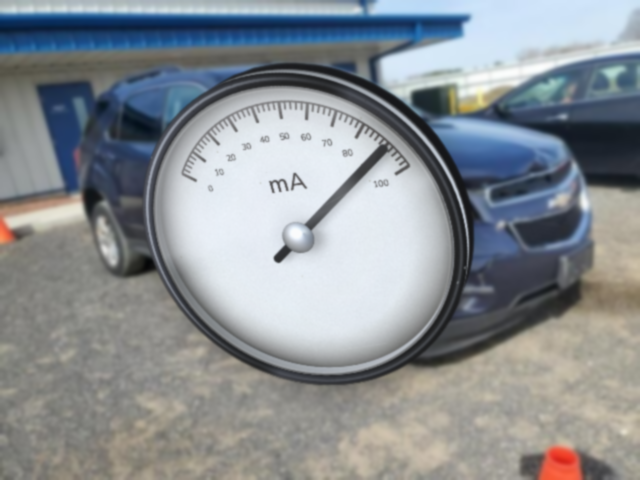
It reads {"value": 90, "unit": "mA"}
